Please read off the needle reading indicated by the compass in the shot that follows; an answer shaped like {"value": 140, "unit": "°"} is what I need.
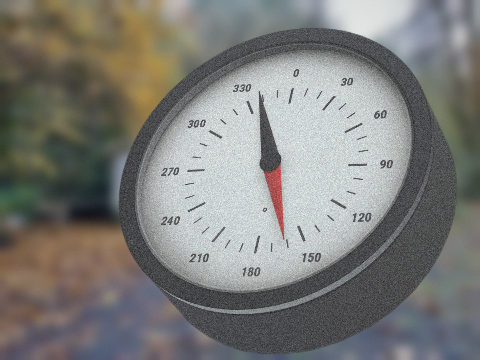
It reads {"value": 160, "unit": "°"}
